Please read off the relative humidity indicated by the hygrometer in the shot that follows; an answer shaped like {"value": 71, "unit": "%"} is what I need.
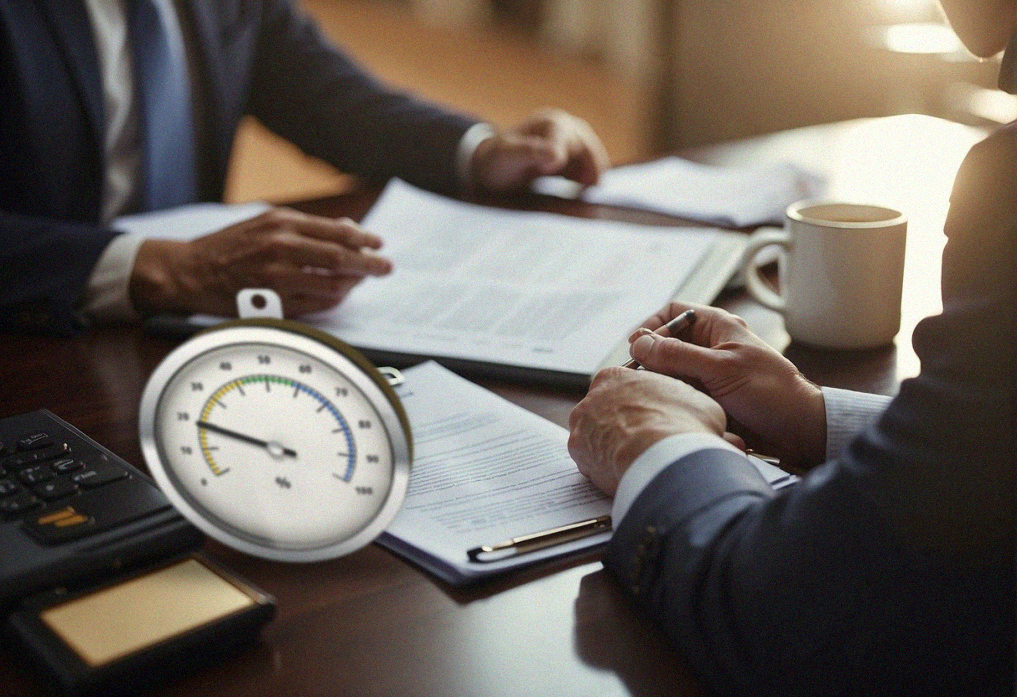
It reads {"value": 20, "unit": "%"}
